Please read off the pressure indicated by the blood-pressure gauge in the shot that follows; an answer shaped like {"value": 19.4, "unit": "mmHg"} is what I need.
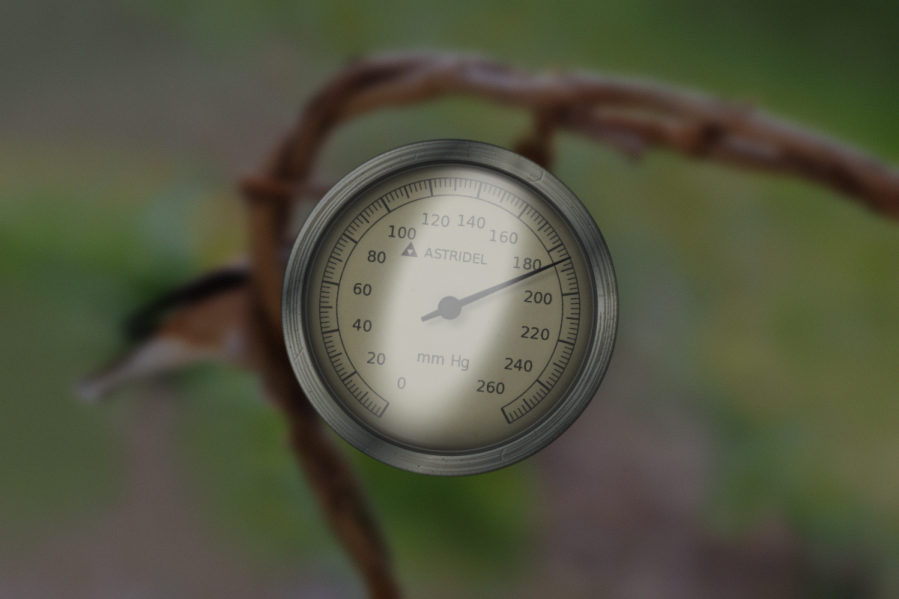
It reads {"value": 186, "unit": "mmHg"}
